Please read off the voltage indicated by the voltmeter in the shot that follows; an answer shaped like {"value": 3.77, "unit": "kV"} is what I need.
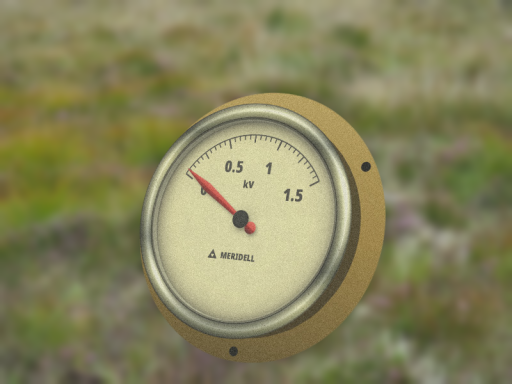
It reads {"value": 0.05, "unit": "kV"}
